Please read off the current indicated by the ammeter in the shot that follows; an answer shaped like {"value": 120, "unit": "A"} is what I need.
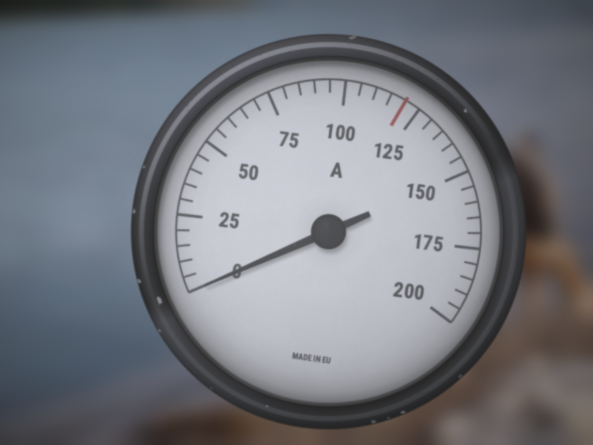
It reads {"value": 0, "unit": "A"}
